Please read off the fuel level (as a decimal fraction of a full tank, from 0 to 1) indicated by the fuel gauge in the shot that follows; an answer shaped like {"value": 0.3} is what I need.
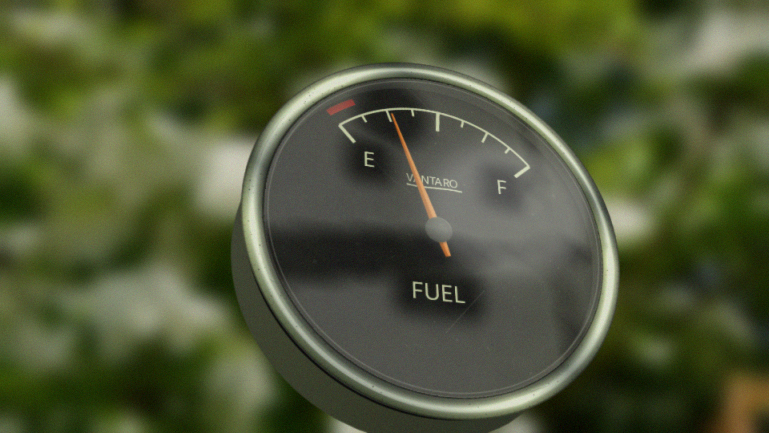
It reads {"value": 0.25}
